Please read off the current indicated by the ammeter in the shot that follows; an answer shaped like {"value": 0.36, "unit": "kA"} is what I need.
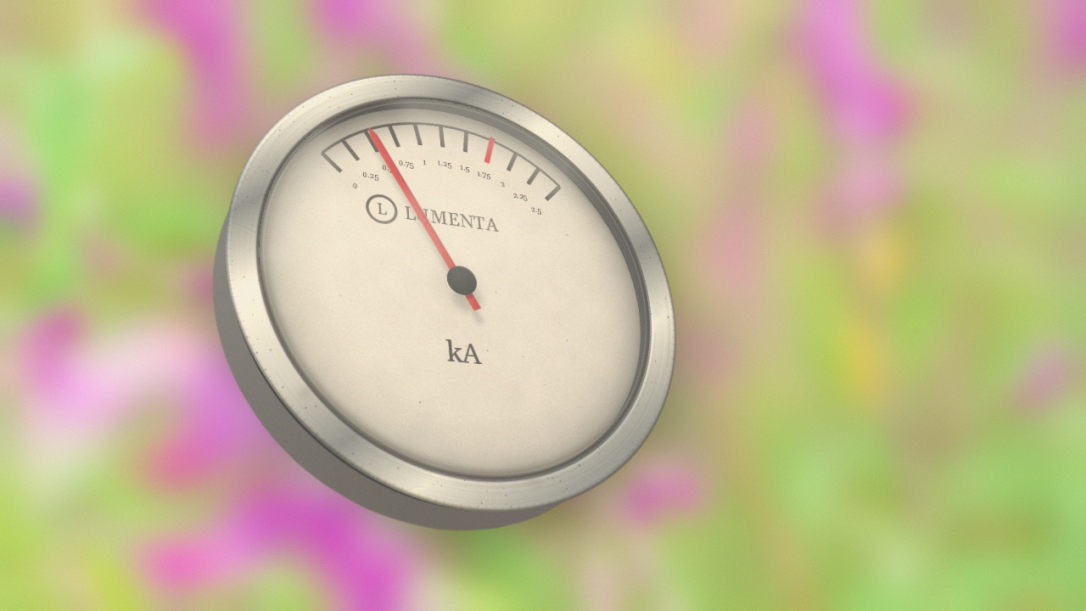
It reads {"value": 0.5, "unit": "kA"}
